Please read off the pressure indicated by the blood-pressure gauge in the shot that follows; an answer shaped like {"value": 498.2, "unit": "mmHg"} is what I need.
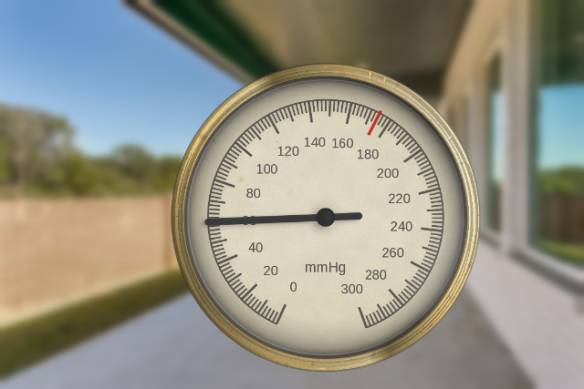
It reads {"value": 60, "unit": "mmHg"}
